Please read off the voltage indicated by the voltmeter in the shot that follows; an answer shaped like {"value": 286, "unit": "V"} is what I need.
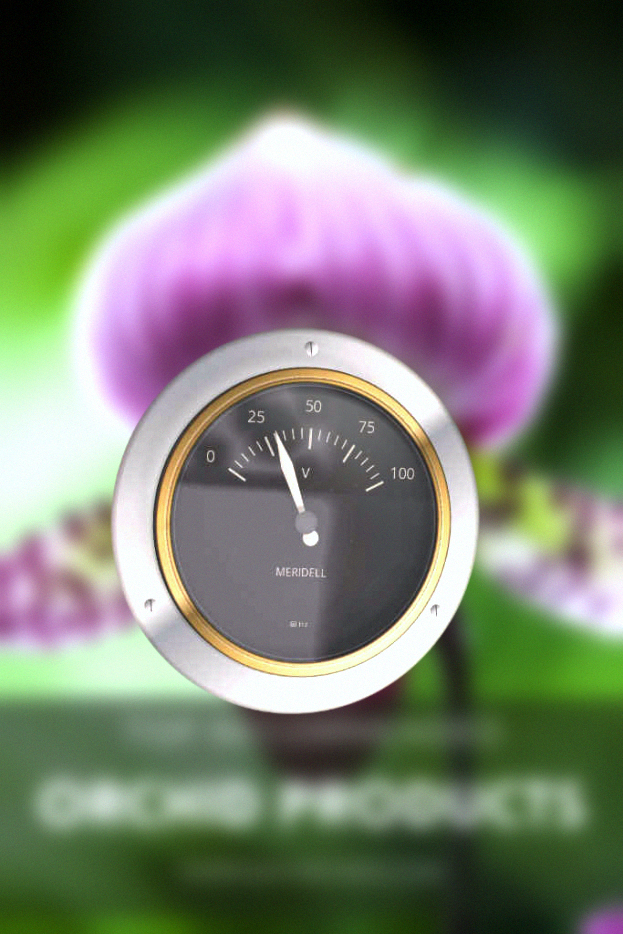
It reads {"value": 30, "unit": "V"}
